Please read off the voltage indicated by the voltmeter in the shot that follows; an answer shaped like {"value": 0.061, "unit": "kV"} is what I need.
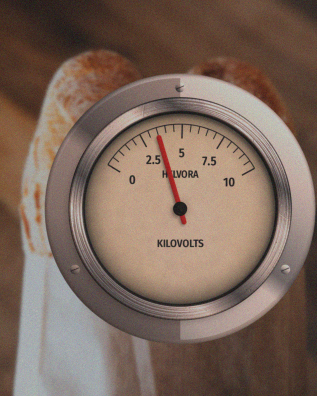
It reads {"value": 3.5, "unit": "kV"}
